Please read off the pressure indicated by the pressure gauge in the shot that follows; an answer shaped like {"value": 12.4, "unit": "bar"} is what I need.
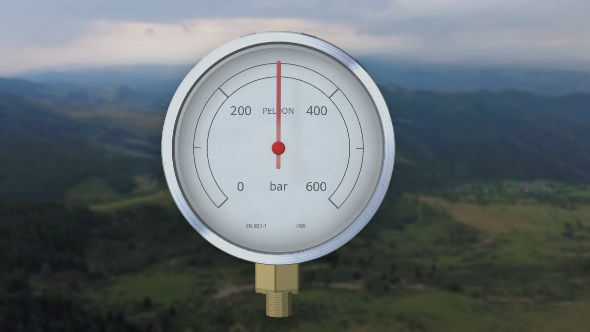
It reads {"value": 300, "unit": "bar"}
